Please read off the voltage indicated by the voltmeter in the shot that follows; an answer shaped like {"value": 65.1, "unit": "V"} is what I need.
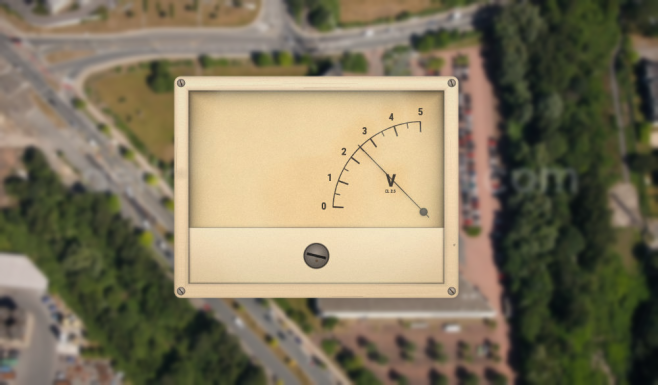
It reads {"value": 2.5, "unit": "V"}
